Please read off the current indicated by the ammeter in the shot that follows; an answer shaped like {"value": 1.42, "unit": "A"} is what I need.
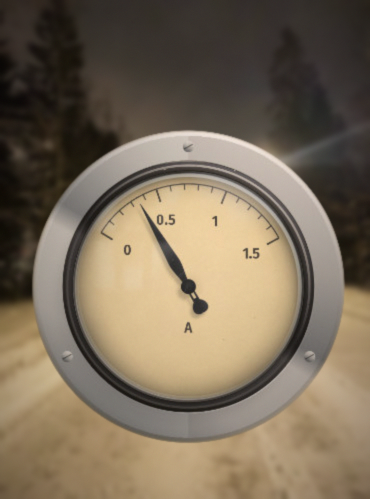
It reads {"value": 0.35, "unit": "A"}
